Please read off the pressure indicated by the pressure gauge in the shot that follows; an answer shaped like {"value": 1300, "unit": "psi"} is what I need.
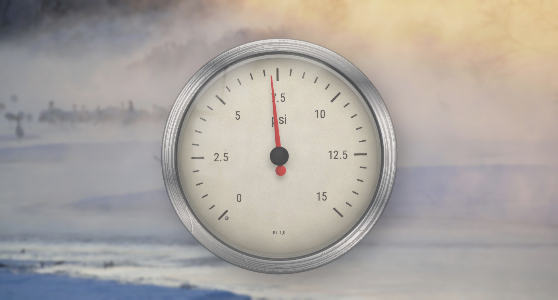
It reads {"value": 7.25, "unit": "psi"}
